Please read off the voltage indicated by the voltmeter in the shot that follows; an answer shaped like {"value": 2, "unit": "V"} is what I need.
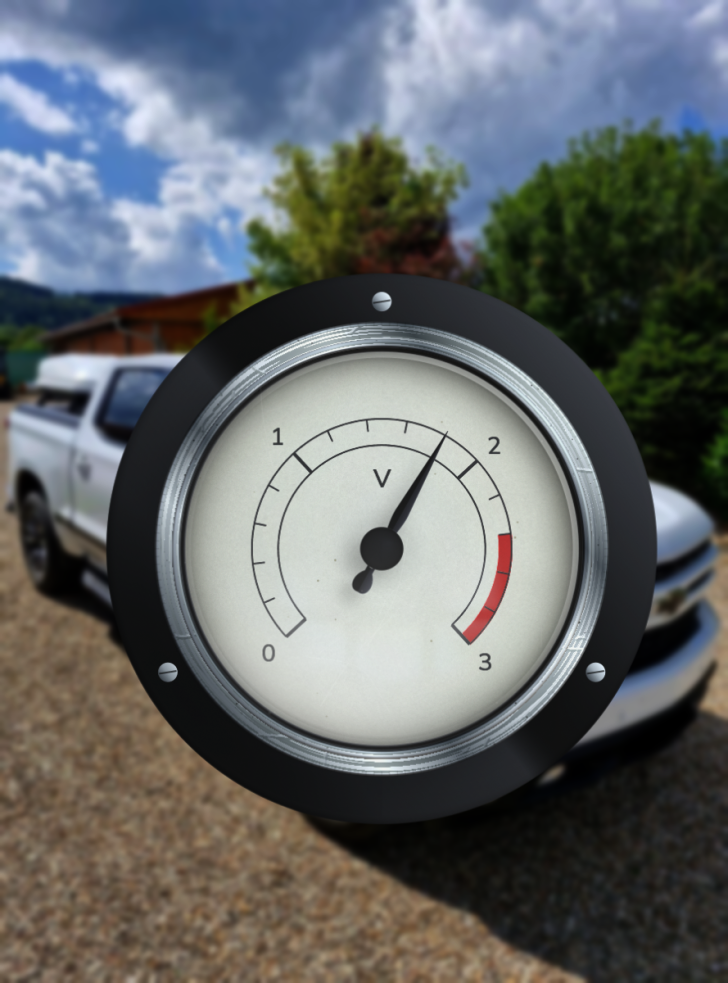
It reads {"value": 1.8, "unit": "V"}
